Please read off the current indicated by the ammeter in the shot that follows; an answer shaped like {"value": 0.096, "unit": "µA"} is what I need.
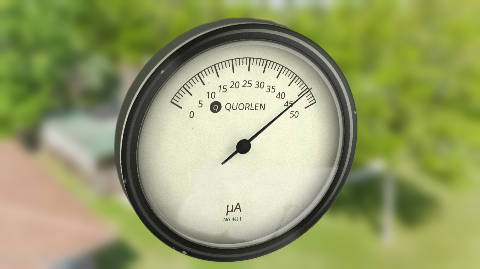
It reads {"value": 45, "unit": "µA"}
